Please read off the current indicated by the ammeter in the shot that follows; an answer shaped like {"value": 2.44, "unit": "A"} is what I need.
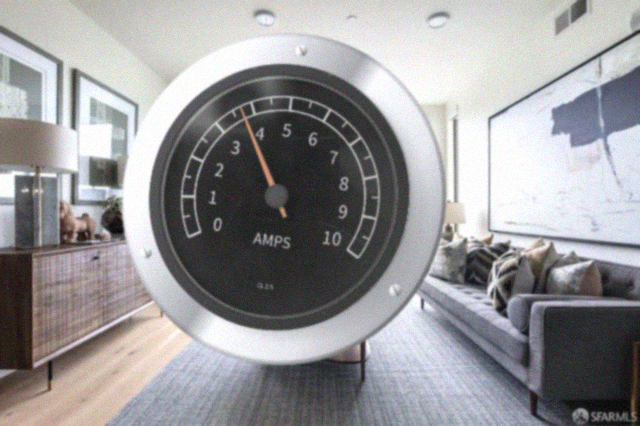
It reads {"value": 3.75, "unit": "A"}
